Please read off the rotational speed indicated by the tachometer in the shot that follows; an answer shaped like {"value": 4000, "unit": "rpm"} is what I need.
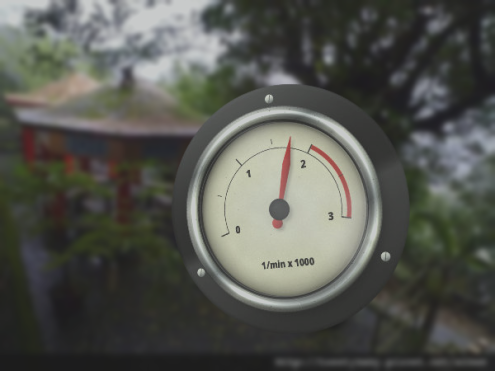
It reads {"value": 1750, "unit": "rpm"}
